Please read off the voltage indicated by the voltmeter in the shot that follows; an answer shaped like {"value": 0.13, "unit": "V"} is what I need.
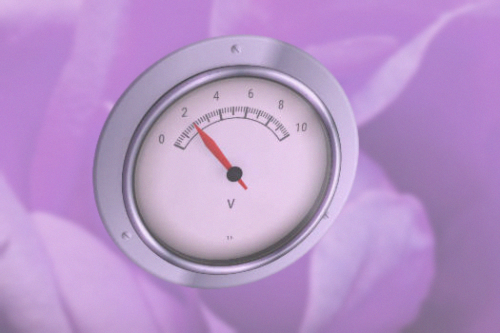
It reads {"value": 2, "unit": "V"}
